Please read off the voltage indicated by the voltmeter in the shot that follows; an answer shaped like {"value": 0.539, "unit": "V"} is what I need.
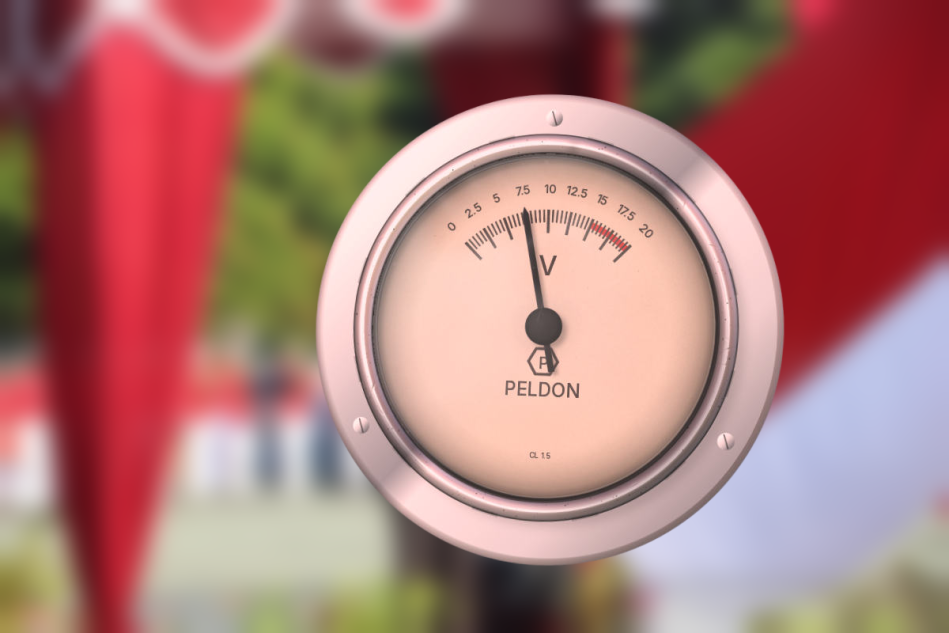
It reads {"value": 7.5, "unit": "V"}
